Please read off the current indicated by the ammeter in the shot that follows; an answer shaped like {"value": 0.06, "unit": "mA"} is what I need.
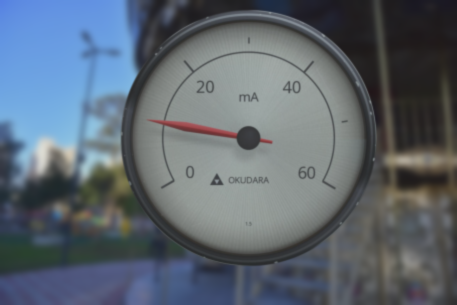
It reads {"value": 10, "unit": "mA"}
